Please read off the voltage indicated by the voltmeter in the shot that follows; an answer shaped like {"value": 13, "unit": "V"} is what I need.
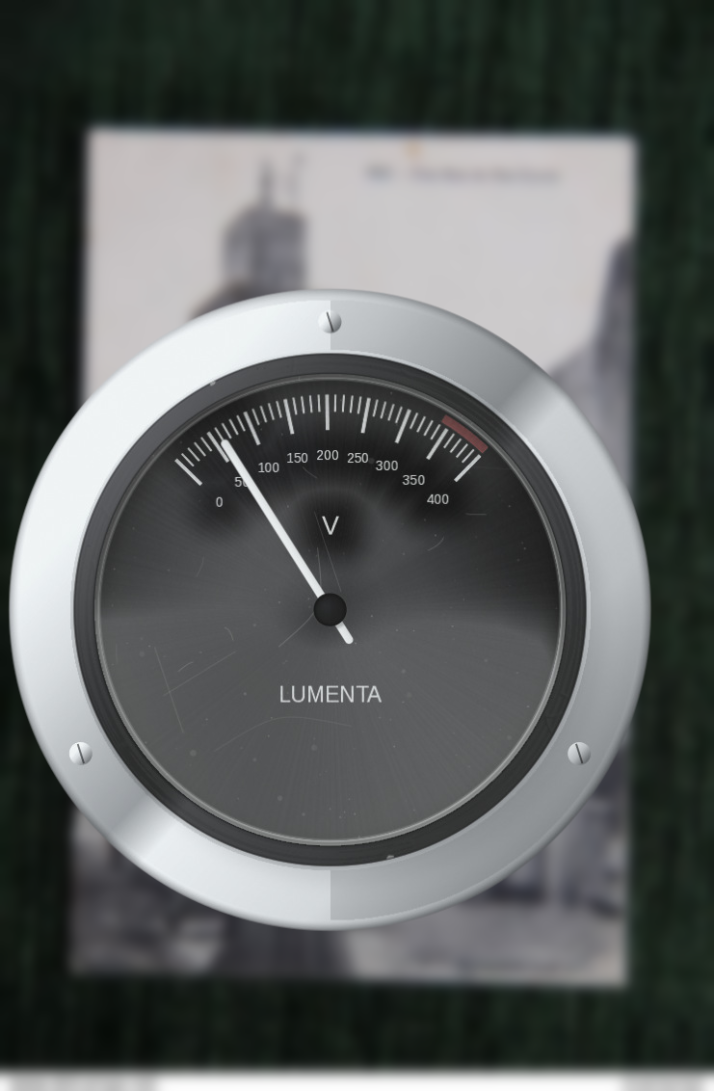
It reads {"value": 60, "unit": "V"}
